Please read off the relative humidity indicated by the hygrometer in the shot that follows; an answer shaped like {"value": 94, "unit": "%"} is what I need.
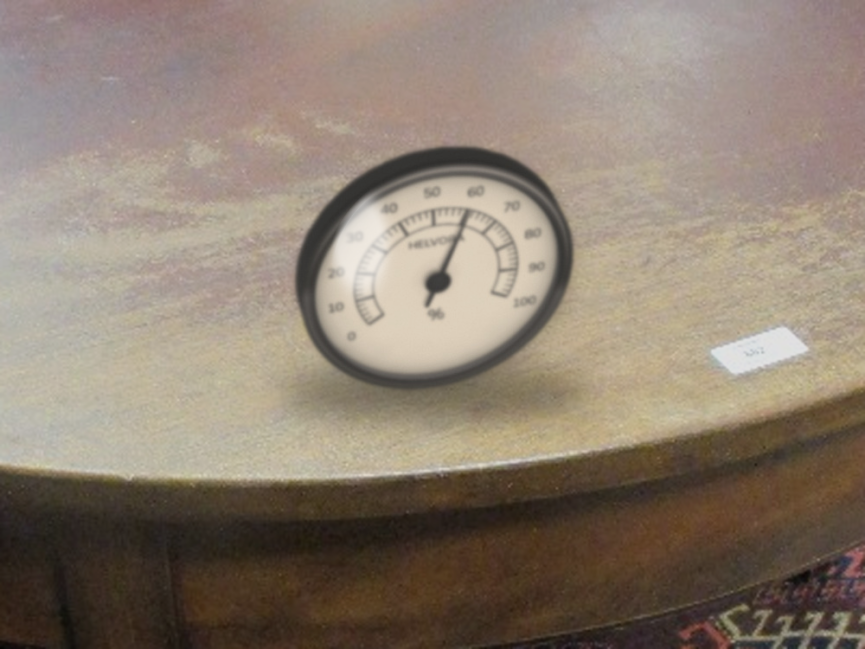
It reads {"value": 60, "unit": "%"}
